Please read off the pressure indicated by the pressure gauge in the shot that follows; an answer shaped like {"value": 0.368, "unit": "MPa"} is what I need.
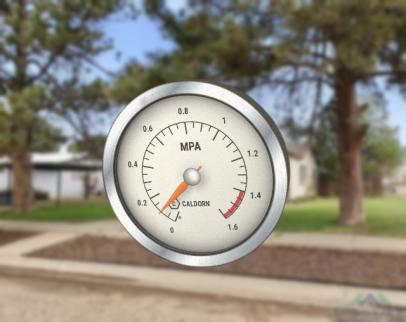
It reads {"value": 0.1, "unit": "MPa"}
